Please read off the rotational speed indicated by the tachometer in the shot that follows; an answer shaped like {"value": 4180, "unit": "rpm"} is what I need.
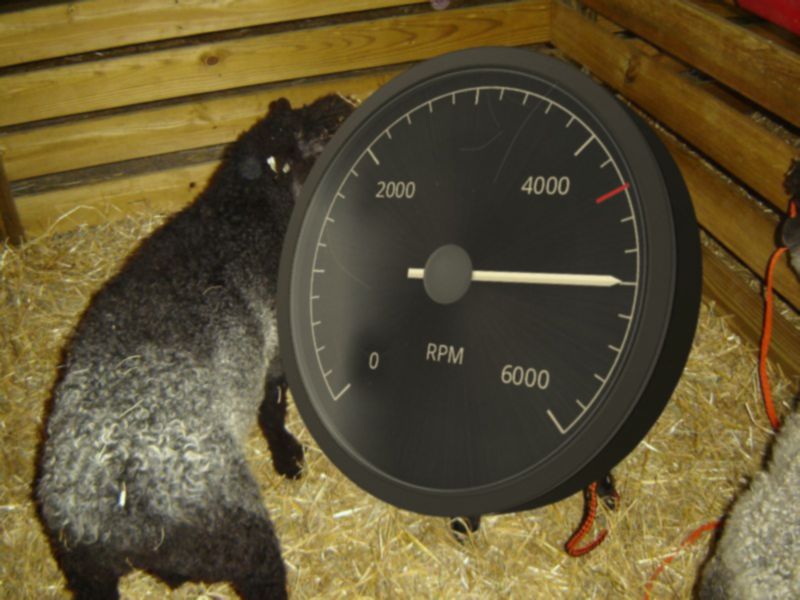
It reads {"value": 5000, "unit": "rpm"}
